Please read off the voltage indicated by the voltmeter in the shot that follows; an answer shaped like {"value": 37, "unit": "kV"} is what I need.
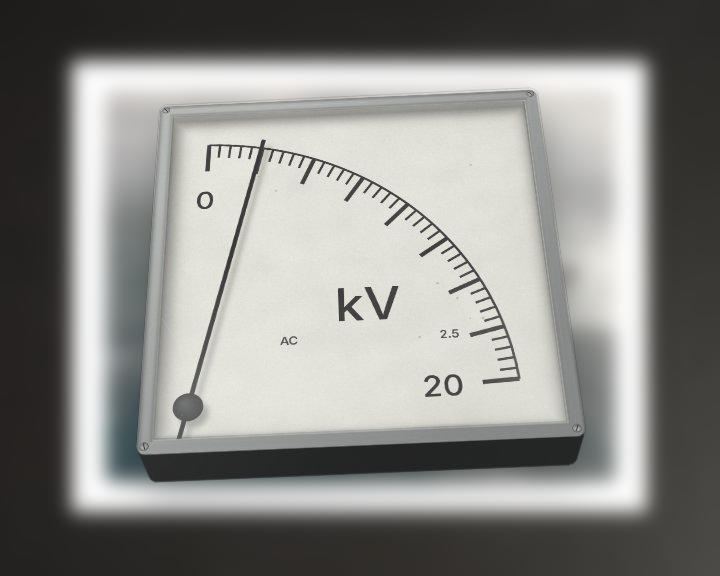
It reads {"value": 2.5, "unit": "kV"}
